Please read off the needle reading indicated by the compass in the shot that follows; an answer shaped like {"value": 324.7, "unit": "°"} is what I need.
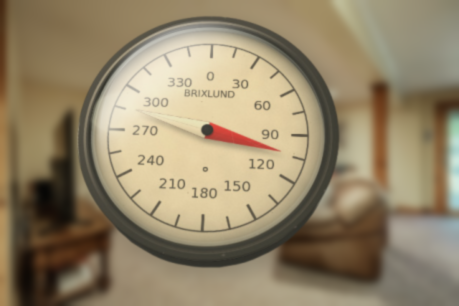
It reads {"value": 105, "unit": "°"}
